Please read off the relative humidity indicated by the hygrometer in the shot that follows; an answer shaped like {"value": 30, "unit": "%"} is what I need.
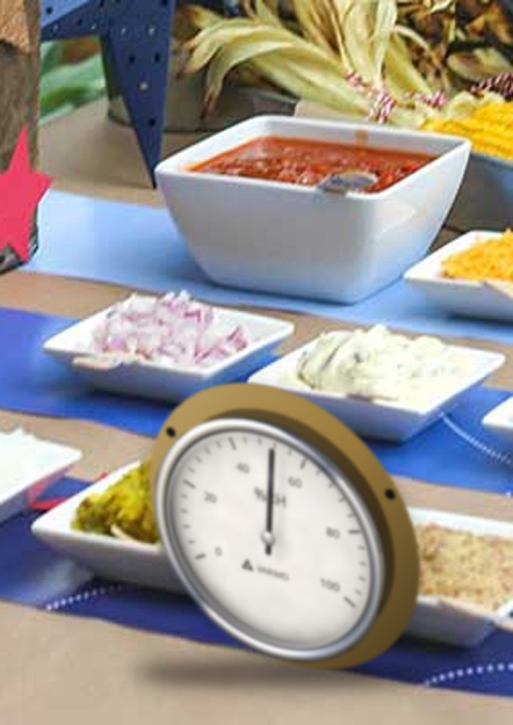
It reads {"value": 52, "unit": "%"}
